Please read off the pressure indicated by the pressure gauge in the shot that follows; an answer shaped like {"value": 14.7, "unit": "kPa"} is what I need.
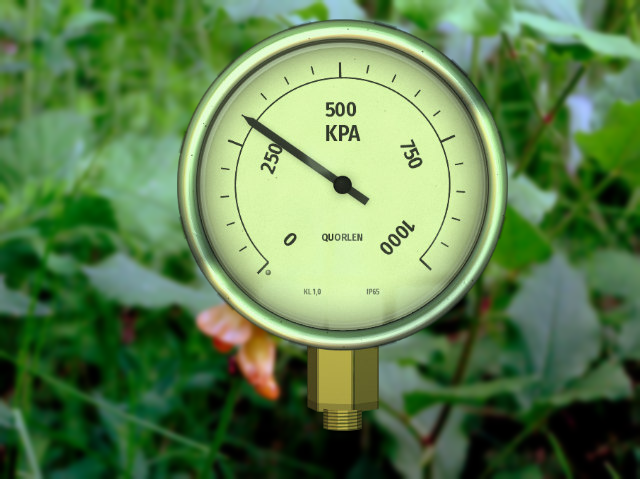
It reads {"value": 300, "unit": "kPa"}
